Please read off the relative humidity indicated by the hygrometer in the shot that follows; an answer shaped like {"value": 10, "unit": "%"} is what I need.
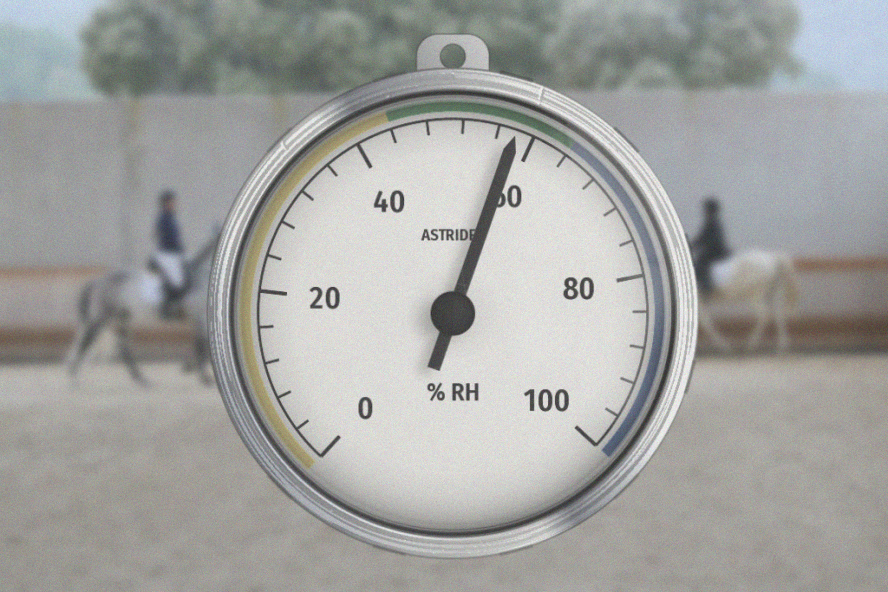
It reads {"value": 58, "unit": "%"}
